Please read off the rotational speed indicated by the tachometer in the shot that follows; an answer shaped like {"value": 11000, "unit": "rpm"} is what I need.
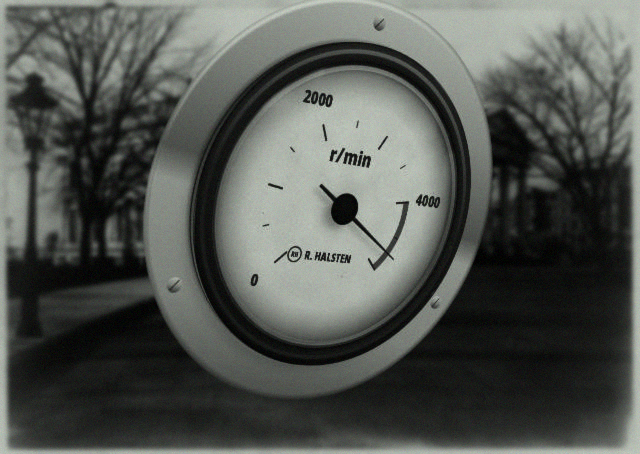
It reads {"value": 4750, "unit": "rpm"}
